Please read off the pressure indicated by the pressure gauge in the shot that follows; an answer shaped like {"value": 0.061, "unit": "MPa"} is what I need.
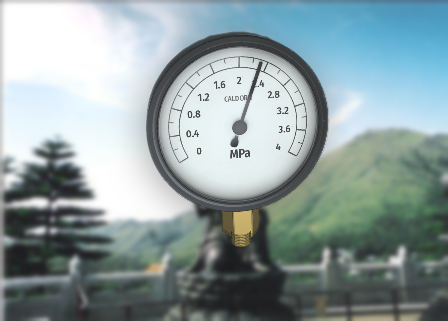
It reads {"value": 2.3, "unit": "MPa"}
